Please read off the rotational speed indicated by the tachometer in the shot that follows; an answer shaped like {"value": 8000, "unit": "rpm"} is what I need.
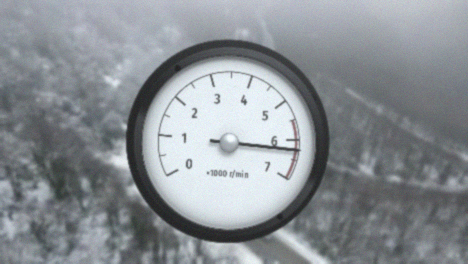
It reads {"value": 6250, "unit": "rpm"}
